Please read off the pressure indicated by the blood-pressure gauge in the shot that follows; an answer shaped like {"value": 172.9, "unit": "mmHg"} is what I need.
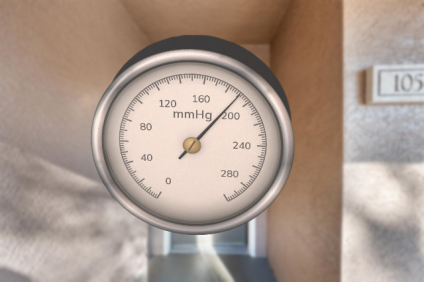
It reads {"value": 190, "unit": "mmHg"}
